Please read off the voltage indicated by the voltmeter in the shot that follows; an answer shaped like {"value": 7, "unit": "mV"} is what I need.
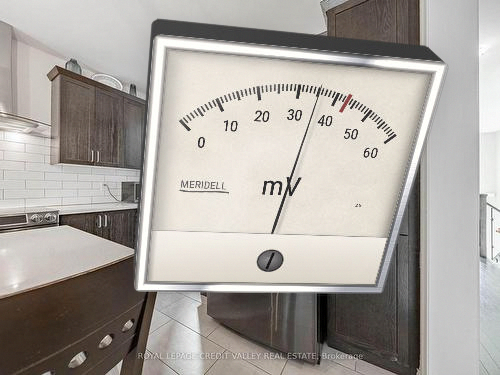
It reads {"value": 35, "unit": "mV"}
